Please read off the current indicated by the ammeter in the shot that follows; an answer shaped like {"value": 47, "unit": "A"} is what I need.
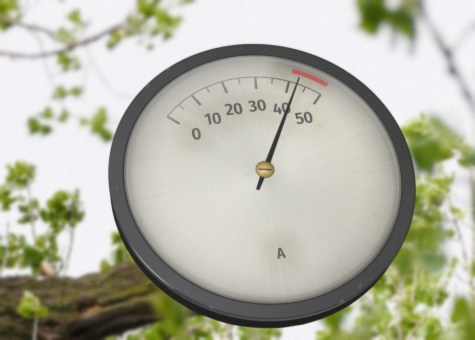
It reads {"value": 42.5, "unit": "A"}
